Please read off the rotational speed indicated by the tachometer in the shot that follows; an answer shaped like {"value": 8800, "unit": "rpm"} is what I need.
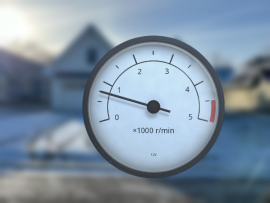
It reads {"value": 750, "unit": "rpm"}
